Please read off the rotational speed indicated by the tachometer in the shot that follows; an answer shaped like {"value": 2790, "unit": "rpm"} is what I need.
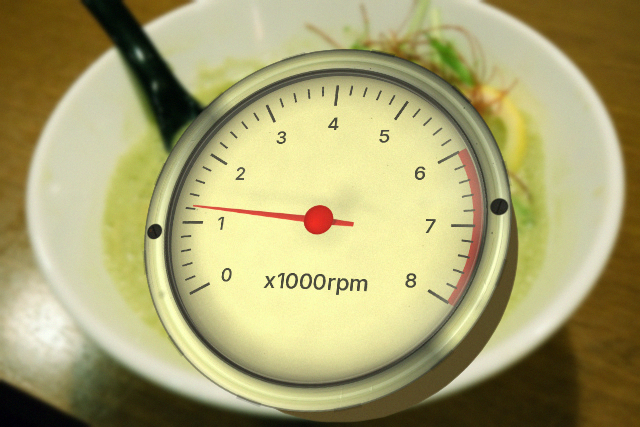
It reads {"value": 1200, "unit": "rpm"}
